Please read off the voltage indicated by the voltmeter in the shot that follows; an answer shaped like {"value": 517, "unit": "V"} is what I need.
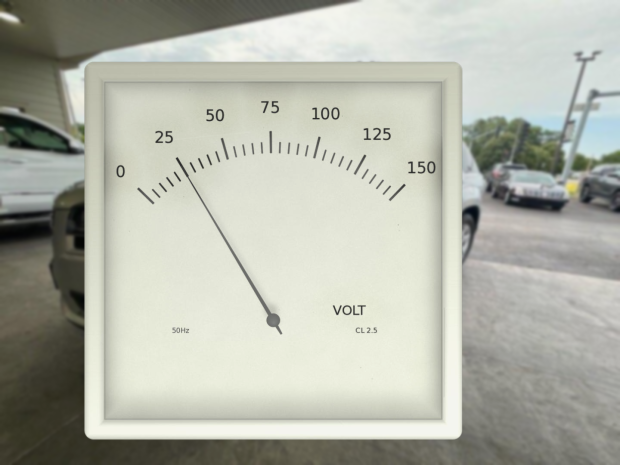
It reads {"value": 25, "unit": "V"}
